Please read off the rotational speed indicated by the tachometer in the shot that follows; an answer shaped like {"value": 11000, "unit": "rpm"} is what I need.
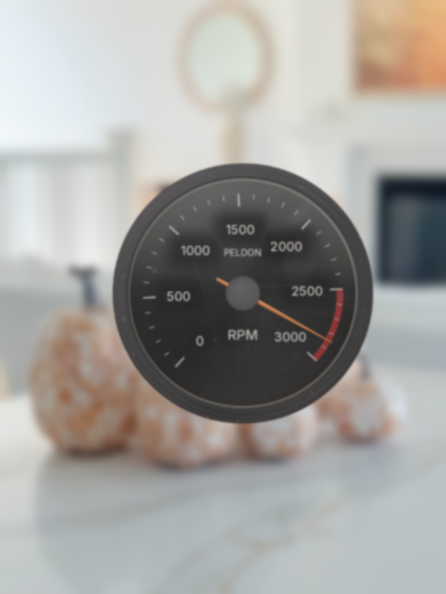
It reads {"value": 2850, "unit": "rpm"}
